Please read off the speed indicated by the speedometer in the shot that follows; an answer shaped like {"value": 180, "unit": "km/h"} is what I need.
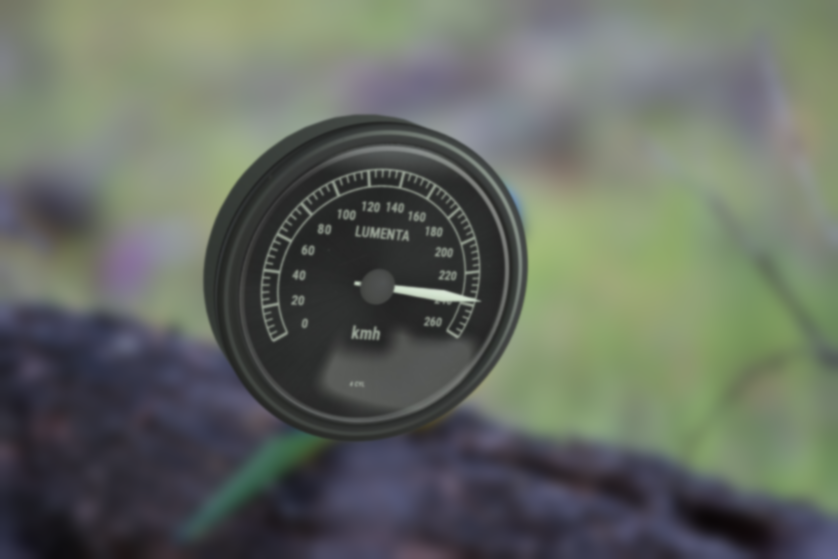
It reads {"value": 236, "unit": "km/h"}
